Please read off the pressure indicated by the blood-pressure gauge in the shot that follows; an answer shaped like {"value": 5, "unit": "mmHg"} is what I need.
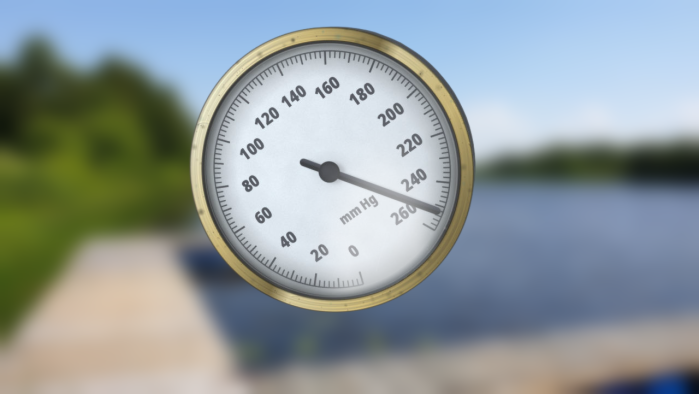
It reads {"value": 252, "unit": "mmHg"}
